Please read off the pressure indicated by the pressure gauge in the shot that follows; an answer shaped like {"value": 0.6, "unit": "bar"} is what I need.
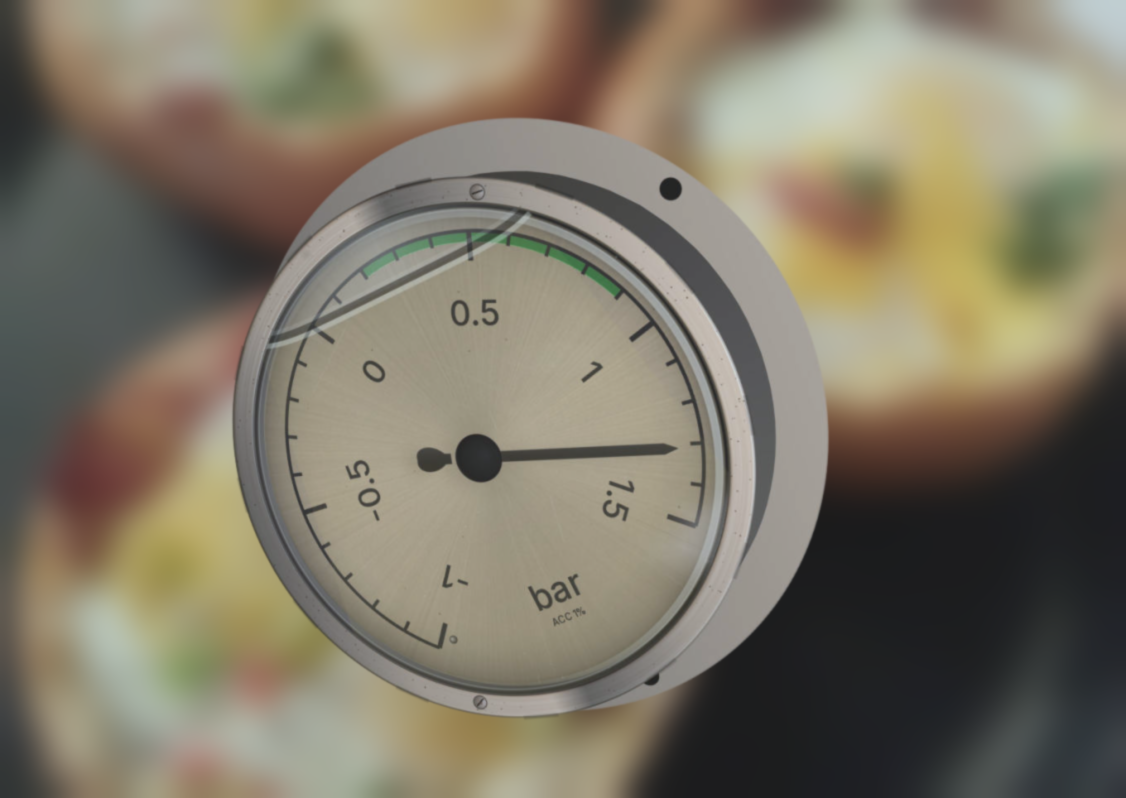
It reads {"value": 1.3, "unit": "bar"}
